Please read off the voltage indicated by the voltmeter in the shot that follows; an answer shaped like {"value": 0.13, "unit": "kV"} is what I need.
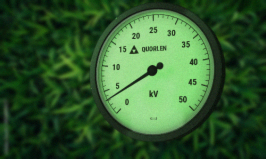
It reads {"value": 3, "unit": "kV"}
